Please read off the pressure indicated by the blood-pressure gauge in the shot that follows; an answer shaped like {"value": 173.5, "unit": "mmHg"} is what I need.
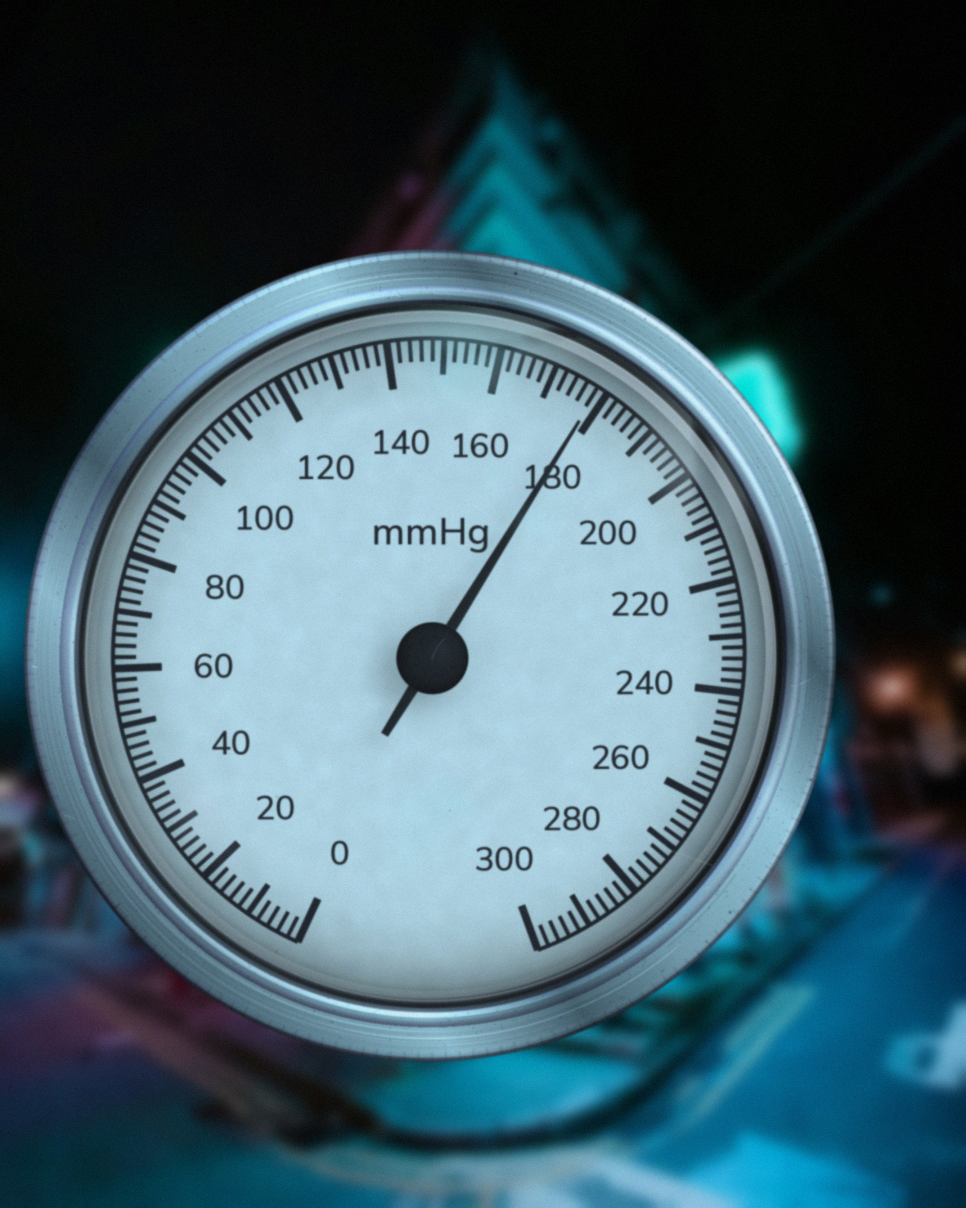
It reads {"value": 178, "unit": "mmHg"}
